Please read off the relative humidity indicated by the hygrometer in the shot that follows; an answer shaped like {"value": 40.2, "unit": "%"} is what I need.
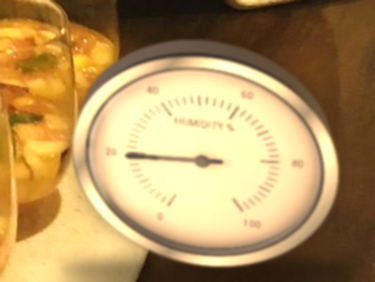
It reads {"value": 20, "unit": "%"}
